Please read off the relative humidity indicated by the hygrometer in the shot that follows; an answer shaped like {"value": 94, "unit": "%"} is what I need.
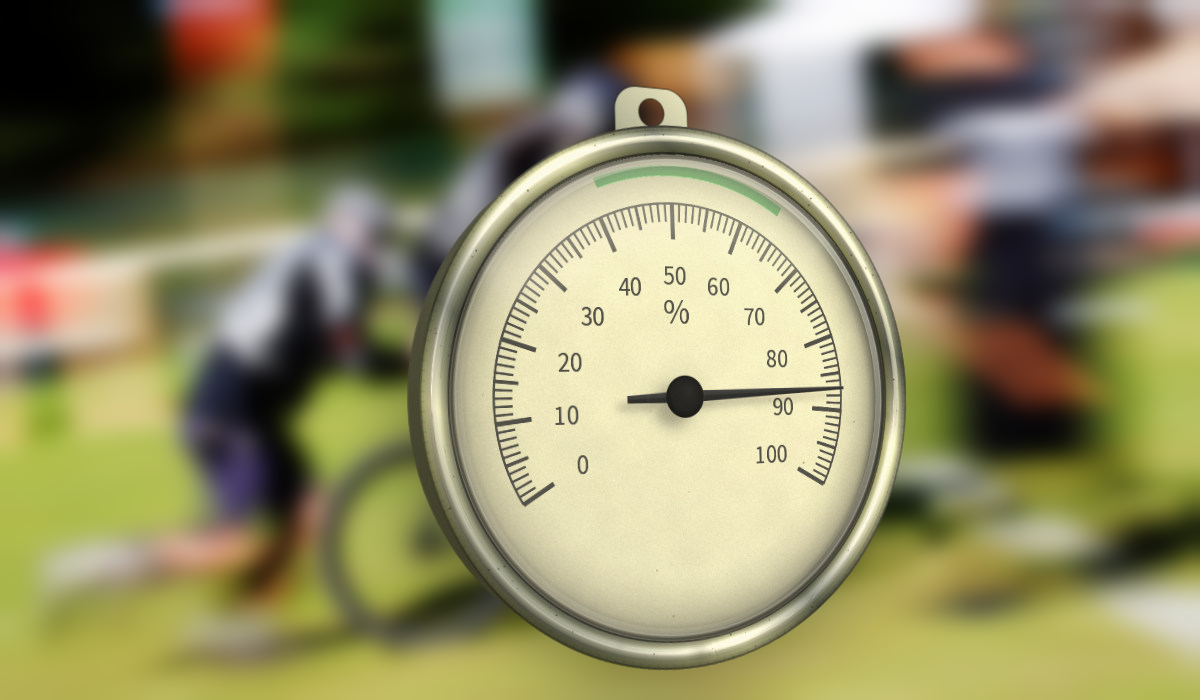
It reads {"value": 87, "unit": "%"}
